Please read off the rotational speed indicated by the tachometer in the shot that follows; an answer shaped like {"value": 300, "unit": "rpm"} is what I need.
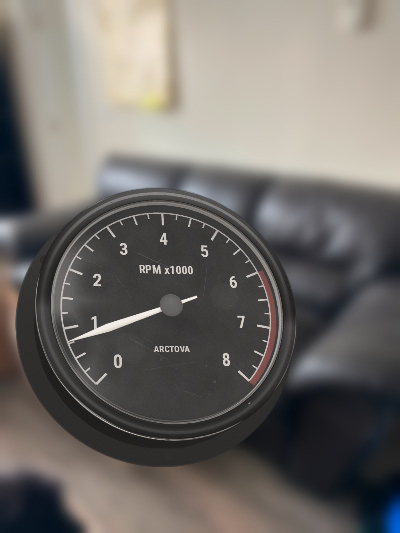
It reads {"value": 750, "unit": "rpm"}
